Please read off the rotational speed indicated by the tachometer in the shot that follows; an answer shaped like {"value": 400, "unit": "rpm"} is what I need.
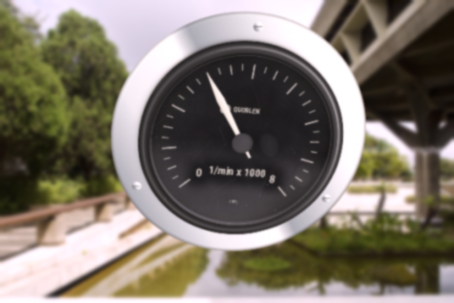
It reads {"value": 3000, "unit": "rpm"}
